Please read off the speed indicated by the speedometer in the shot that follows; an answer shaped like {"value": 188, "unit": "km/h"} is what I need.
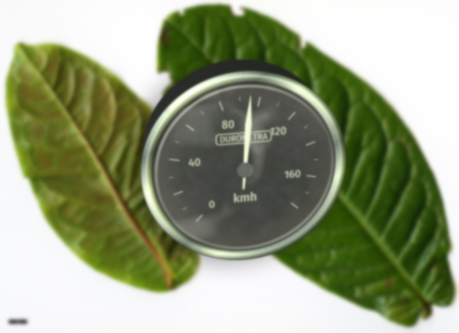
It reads {"value": 95, "unit": "km/h"}
